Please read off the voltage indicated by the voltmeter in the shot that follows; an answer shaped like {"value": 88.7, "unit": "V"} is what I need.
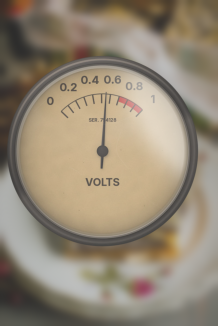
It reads {"value": 0.55, "unit": "V"}
